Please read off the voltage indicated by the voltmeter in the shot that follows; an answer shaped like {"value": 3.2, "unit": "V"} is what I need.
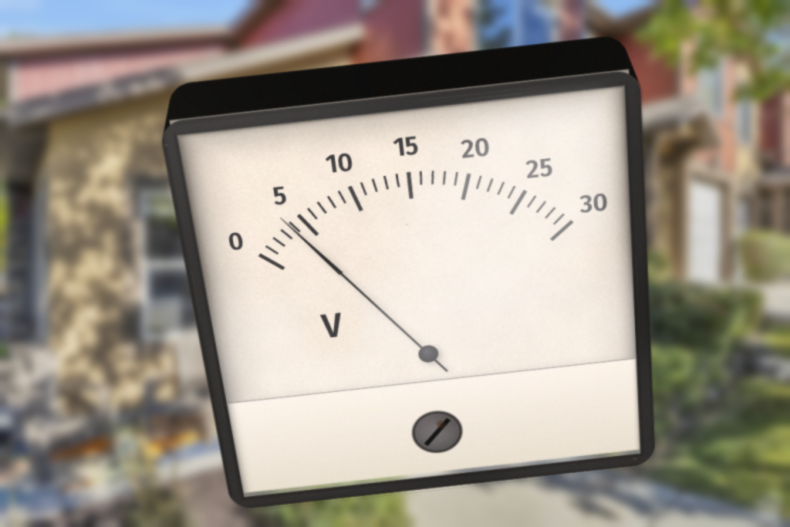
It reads {"value": 4, "unit": "V"}
